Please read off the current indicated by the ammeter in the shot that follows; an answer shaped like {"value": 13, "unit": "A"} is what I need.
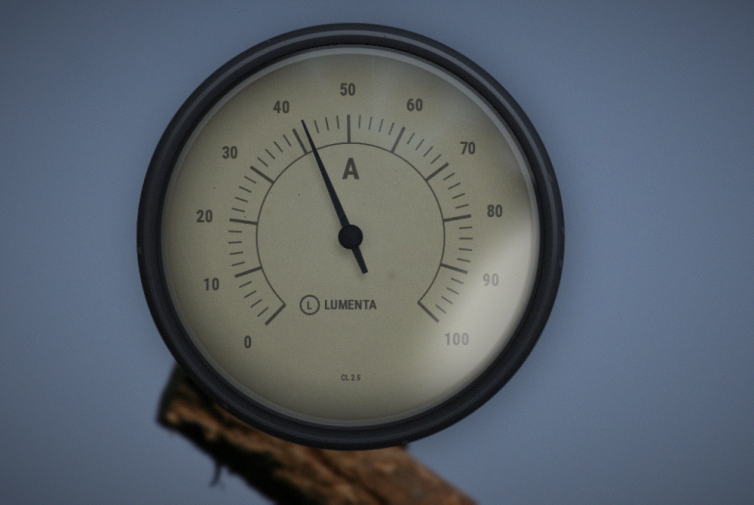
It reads {"value": 42, "unit": "A"}
